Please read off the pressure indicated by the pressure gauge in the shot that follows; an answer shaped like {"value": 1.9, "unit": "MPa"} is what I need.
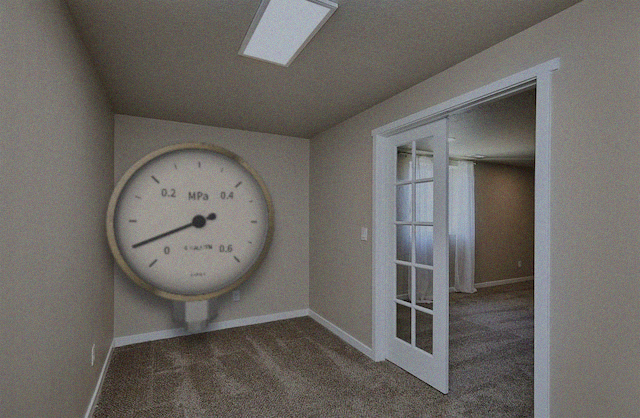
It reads {"value": 0.05, "unit": "MPa"}
